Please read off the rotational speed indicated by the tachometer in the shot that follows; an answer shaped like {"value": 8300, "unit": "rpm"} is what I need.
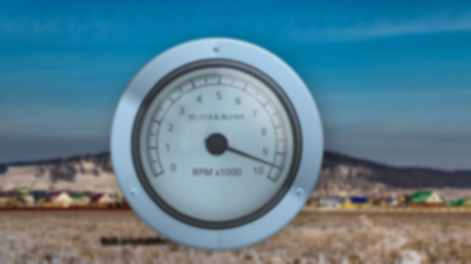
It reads {"value": 9500, "unit": "rpm"}
